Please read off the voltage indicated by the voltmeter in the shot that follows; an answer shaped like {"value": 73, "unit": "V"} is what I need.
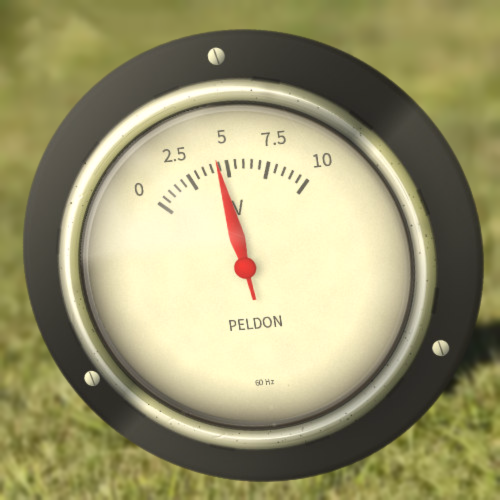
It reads {"value": 4.5, "unit": "V"}
